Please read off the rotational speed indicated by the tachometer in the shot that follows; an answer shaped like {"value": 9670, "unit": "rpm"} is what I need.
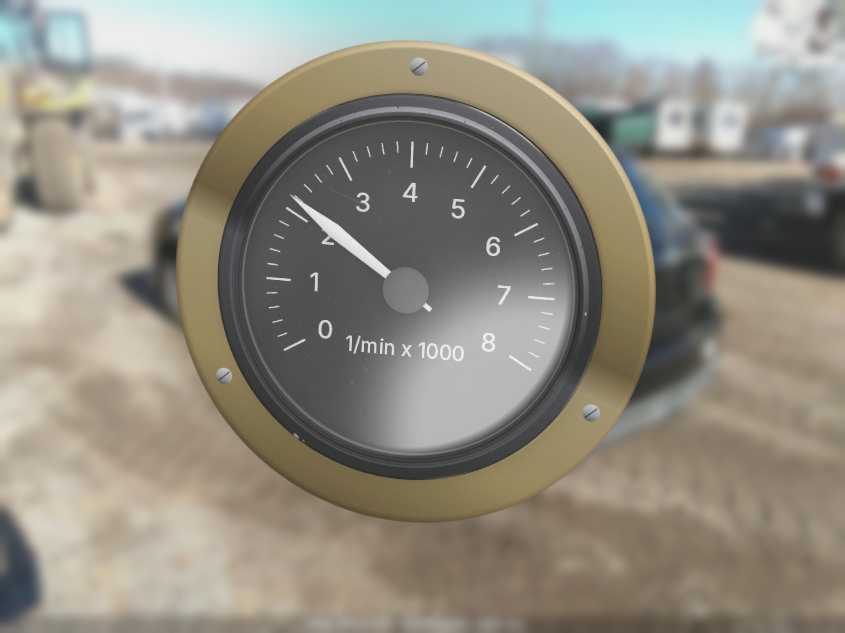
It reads {"value": 2200, "unit": "rpm"}
